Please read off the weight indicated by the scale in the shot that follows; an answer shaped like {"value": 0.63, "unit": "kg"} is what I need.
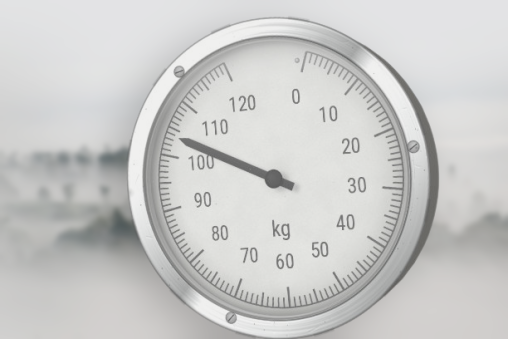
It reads {"value": 104, "unit": "kg"}
